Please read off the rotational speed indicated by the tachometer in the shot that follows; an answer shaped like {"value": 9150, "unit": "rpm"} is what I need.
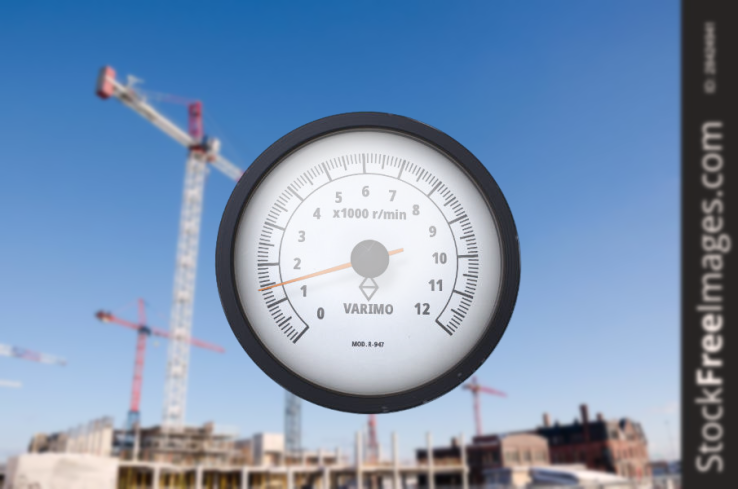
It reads {"value": 1400, "unit": "rpm"}
